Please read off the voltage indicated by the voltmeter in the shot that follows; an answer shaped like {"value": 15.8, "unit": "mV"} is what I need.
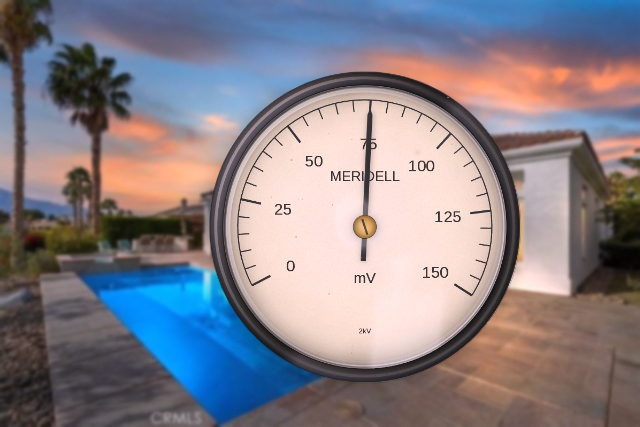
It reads {"value": 75, "unit": "mV"}
